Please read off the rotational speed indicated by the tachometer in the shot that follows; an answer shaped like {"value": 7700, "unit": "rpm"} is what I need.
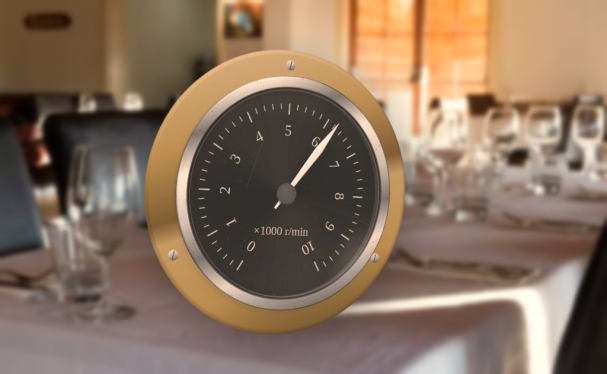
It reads {"value": 6200, "unit": "rpm"}
